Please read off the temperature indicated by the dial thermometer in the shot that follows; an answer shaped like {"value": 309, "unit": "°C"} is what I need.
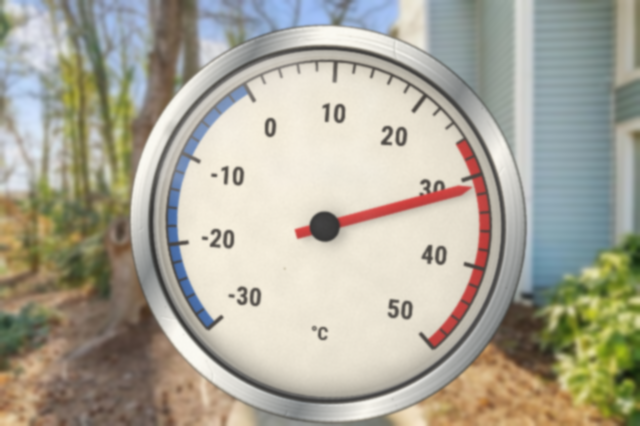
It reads {"value": 31, "unit": "°C"}
